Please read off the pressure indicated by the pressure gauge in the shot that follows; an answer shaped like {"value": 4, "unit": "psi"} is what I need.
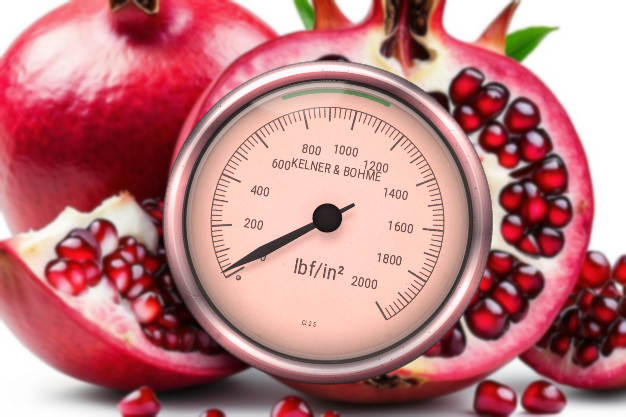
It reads {"value": 20, "unit": "psi"}
